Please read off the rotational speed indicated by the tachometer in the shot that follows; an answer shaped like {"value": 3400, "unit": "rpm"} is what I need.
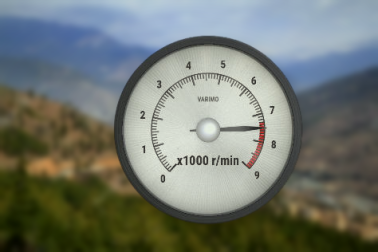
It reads {"value": 7500, "unit": "rpm"}
